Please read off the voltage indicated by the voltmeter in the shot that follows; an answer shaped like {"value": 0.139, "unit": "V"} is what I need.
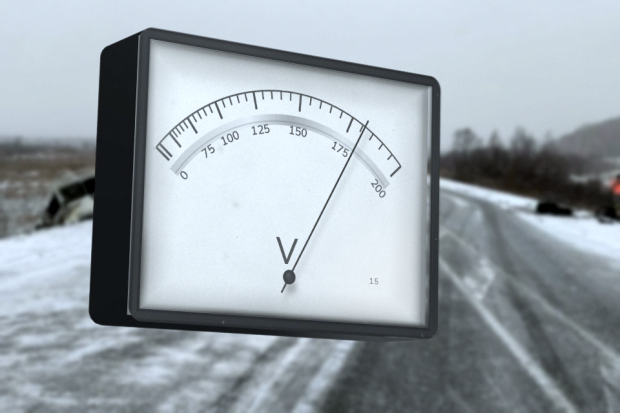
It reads {"value": 180, "unit": "V"}
